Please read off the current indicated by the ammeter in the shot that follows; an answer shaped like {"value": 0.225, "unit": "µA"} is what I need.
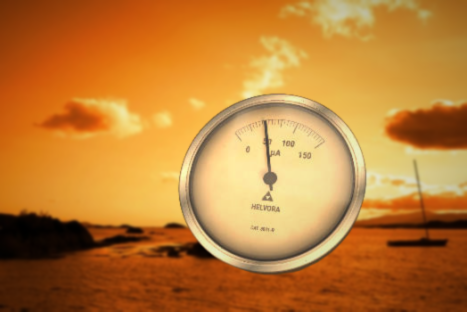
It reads {"value": 50, "unit": "µA"}
